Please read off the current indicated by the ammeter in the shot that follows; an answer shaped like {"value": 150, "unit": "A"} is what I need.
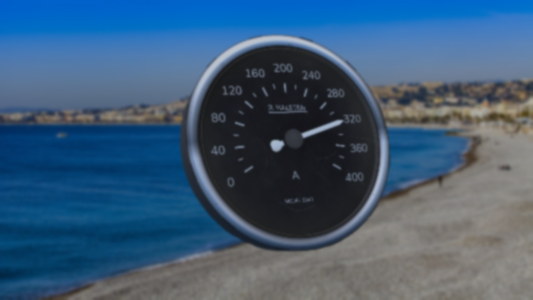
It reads {"value": 320, "unit": "A"}
